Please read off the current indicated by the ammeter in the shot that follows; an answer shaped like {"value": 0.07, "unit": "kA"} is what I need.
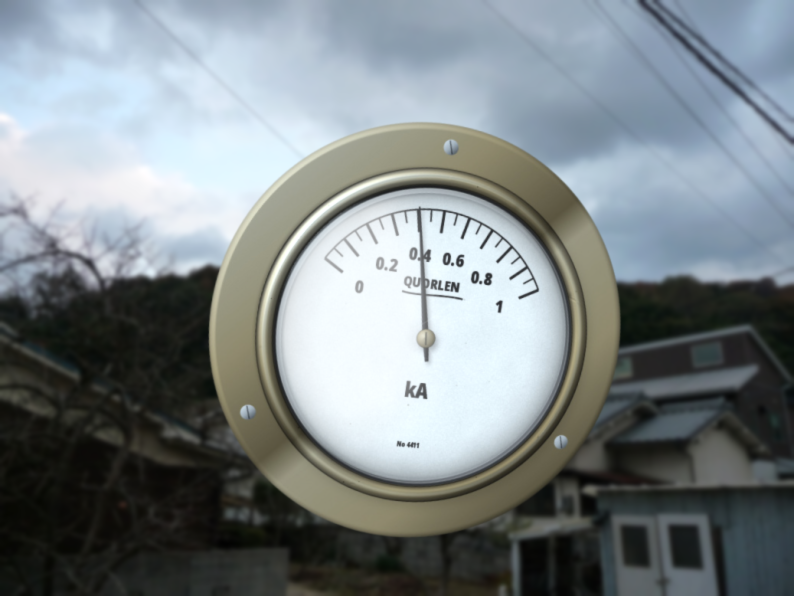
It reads {"value": 0.4, "unit": "kA"}
